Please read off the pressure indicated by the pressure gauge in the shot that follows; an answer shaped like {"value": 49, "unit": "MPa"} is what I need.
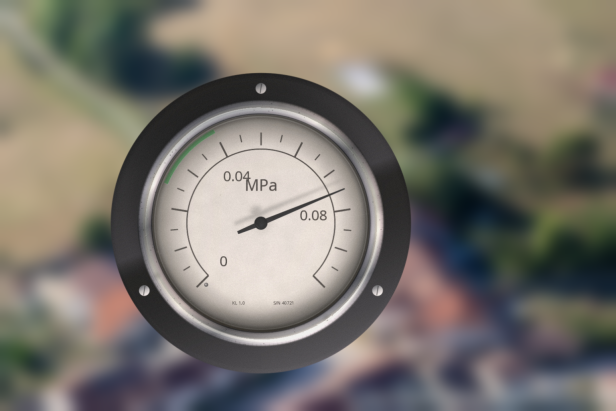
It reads {"value": 0.075, "unit": "MPa"}
